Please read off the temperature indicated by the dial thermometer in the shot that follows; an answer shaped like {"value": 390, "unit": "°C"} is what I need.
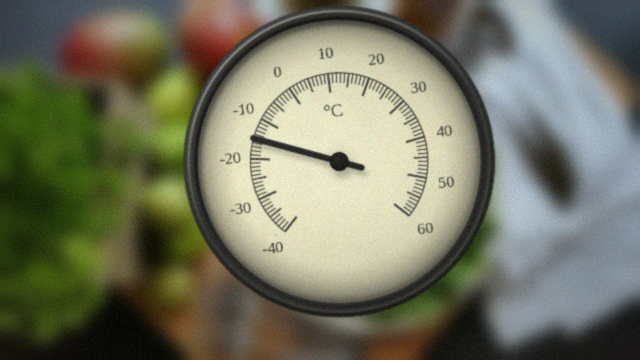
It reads {"value": -15, "unit": "°C"}
